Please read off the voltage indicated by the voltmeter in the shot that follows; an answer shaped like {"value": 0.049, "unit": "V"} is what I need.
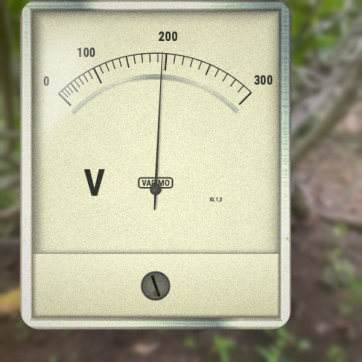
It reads {"value": 195, "unit": "V"}
